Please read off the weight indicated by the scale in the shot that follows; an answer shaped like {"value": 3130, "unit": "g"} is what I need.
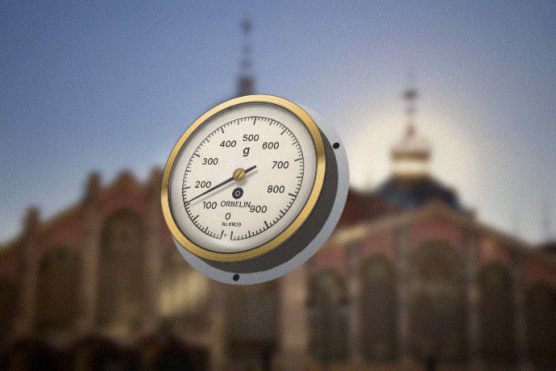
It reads {"value": 150, "unit": "g"}
